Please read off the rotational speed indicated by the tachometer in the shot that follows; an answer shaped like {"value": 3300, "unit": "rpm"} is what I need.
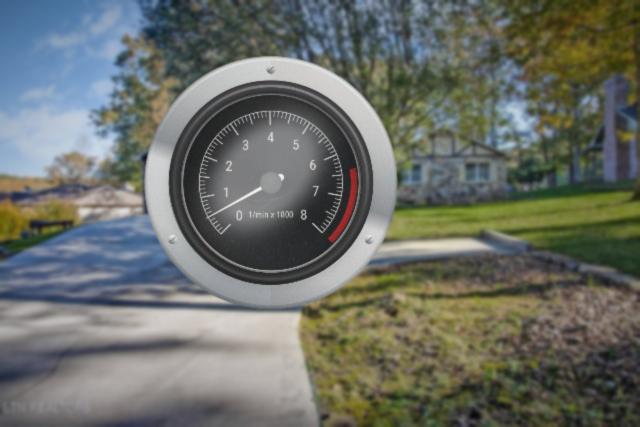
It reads {"value": 500, "unit": "rpm"}
